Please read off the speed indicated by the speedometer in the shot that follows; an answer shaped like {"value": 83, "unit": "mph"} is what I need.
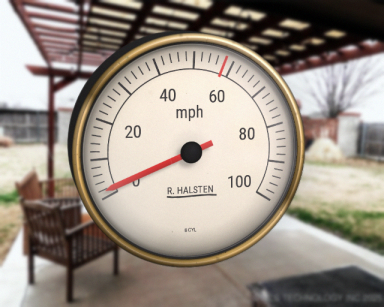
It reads {"value": 2, "unit": "mph"}
